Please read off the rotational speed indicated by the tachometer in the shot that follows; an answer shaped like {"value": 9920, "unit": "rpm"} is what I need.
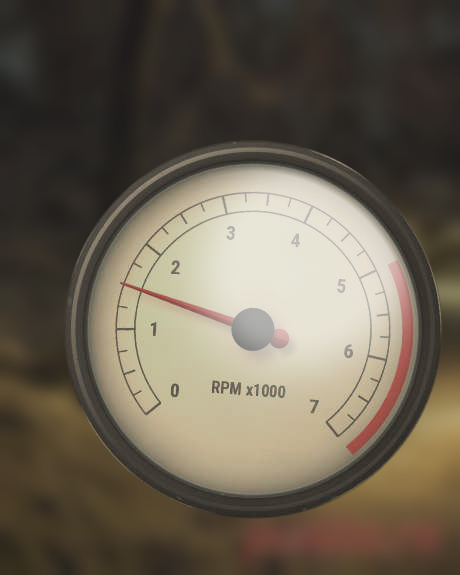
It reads {"value": 1500, "unit": "rpm"}
